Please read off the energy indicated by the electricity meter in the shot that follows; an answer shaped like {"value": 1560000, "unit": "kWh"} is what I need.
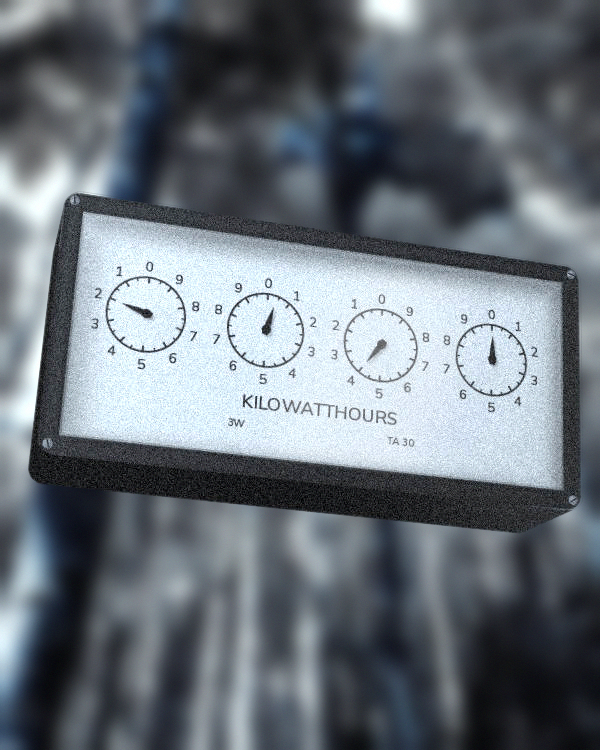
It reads {"value": 2040, "unit": "kWh"}
